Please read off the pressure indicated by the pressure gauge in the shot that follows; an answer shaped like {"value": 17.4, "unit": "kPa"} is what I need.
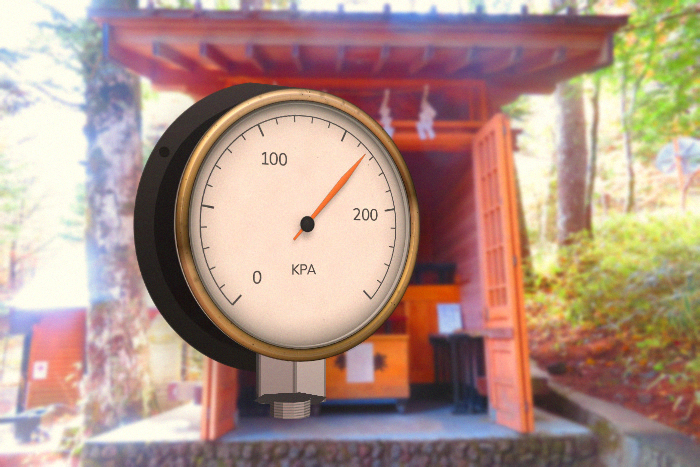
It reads {"value": 165, "unit": "kPa"}
